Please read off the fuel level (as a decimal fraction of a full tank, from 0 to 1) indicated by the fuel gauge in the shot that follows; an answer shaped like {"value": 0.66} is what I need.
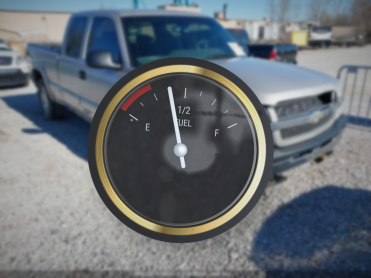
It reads {"value": 0.375}
